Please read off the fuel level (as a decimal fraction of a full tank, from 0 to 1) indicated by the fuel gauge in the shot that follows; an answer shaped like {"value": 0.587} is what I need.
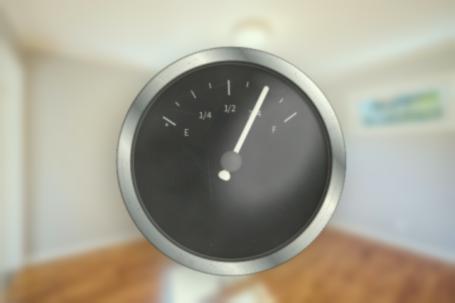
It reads {"value": 0.75}
